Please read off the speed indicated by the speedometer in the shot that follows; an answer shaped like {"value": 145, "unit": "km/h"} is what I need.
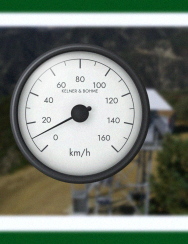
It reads {"value": 10, "unit": "km/h"}
